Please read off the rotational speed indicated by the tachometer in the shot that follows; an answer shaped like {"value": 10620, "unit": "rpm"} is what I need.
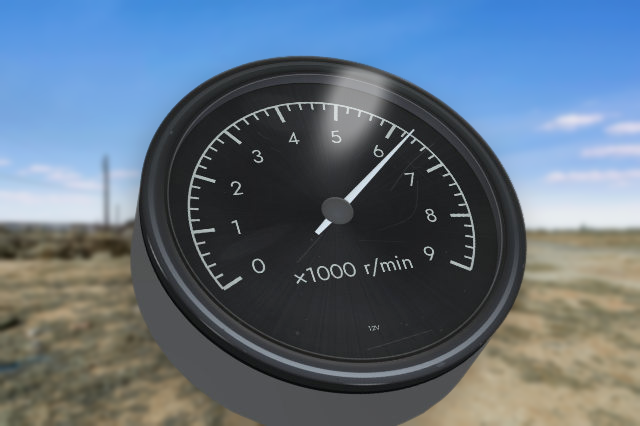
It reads {"value": 6300, "unit": "rpm"}
